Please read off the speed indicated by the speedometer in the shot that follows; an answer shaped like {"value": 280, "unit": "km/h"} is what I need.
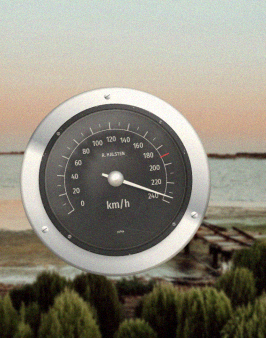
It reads {"value": 235, "unit": "km/h"}
